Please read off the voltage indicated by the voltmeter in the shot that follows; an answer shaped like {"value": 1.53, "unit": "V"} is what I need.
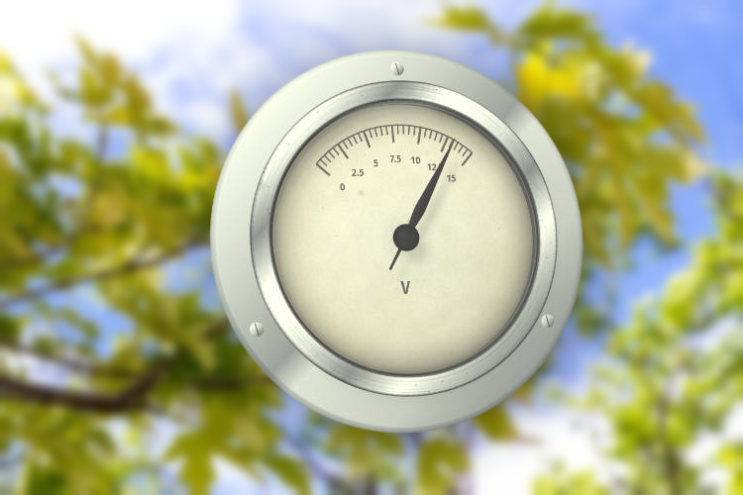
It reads {"value": 13, "unit": "V"}
